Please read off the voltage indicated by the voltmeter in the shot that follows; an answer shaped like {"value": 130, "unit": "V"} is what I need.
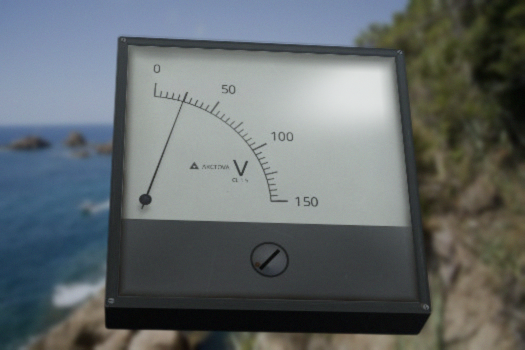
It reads {"value": 25, "unit": "V"}
